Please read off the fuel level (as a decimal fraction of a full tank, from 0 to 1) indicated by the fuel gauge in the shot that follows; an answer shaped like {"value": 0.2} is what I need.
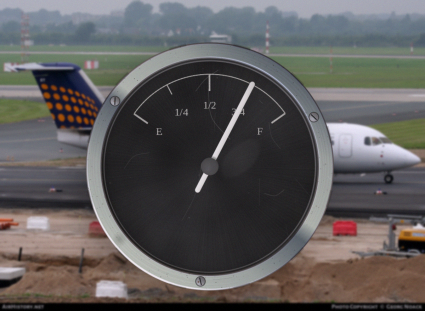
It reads {"value": 0.75}
